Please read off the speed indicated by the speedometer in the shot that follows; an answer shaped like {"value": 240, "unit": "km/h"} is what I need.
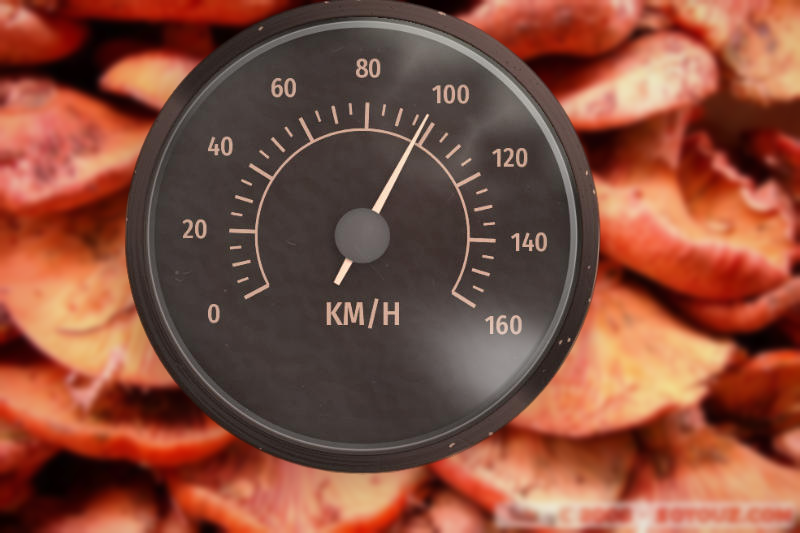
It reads {"value": 97.5, "unit": "km/h"}
